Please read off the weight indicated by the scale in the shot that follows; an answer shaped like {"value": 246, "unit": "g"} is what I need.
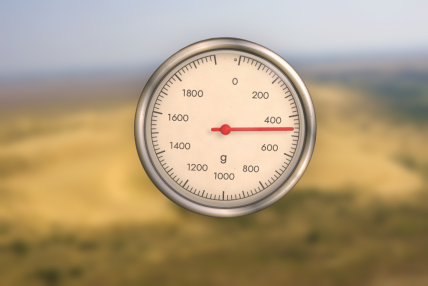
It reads {"value": 460, "unit": "g"}
